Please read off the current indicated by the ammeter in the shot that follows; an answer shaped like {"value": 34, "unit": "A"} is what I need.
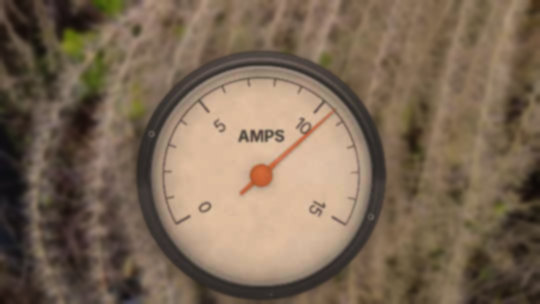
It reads {"value": 10.5, "unit": "A"}
